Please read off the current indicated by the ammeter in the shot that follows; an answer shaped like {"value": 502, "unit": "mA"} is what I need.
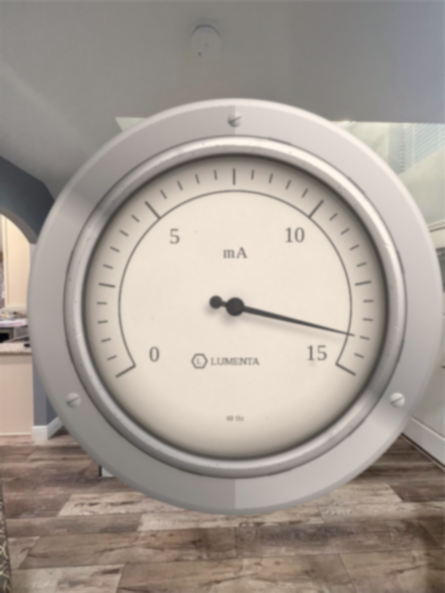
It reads {"value": 14, "unit": "mA"}
